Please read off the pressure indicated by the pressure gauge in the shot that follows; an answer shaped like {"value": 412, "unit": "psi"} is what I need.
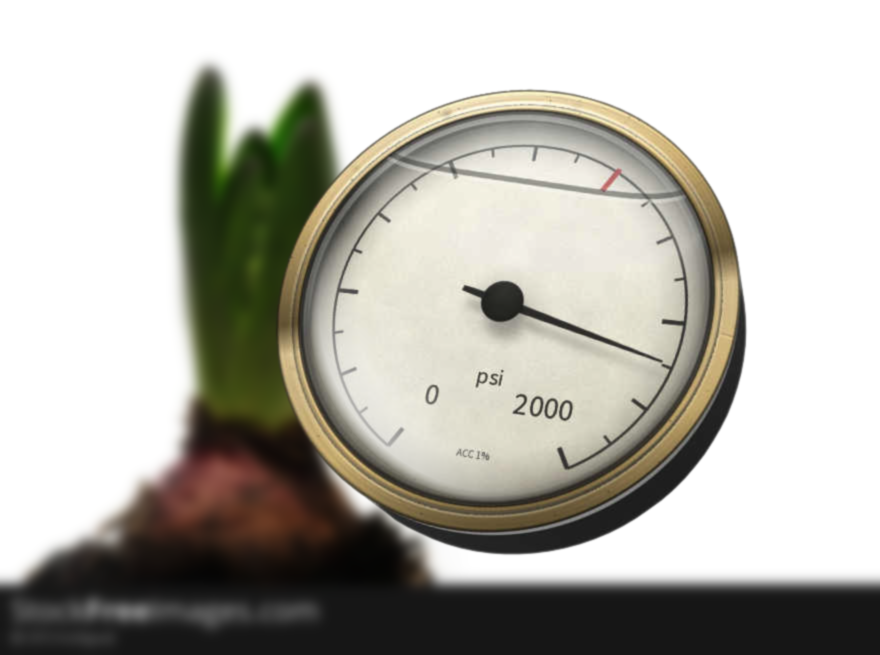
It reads {"value": 1700, "unit": "psi"}
